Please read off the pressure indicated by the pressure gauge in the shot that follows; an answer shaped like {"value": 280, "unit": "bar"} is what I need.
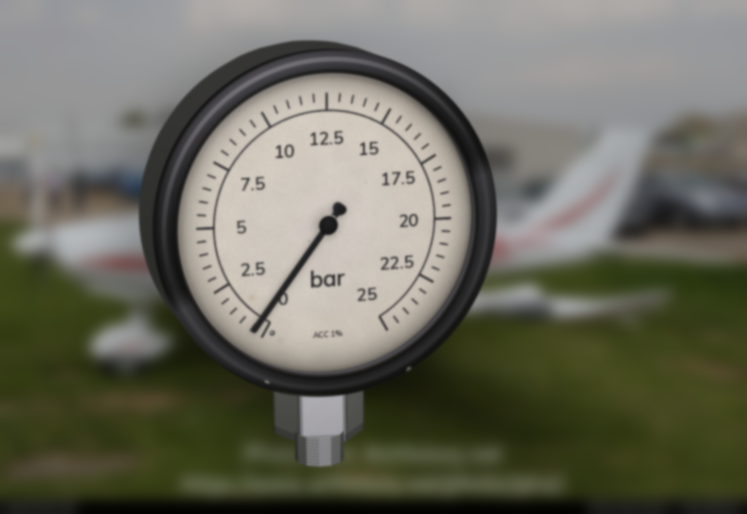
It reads {"value": 0.5, "unit": "bar"}
